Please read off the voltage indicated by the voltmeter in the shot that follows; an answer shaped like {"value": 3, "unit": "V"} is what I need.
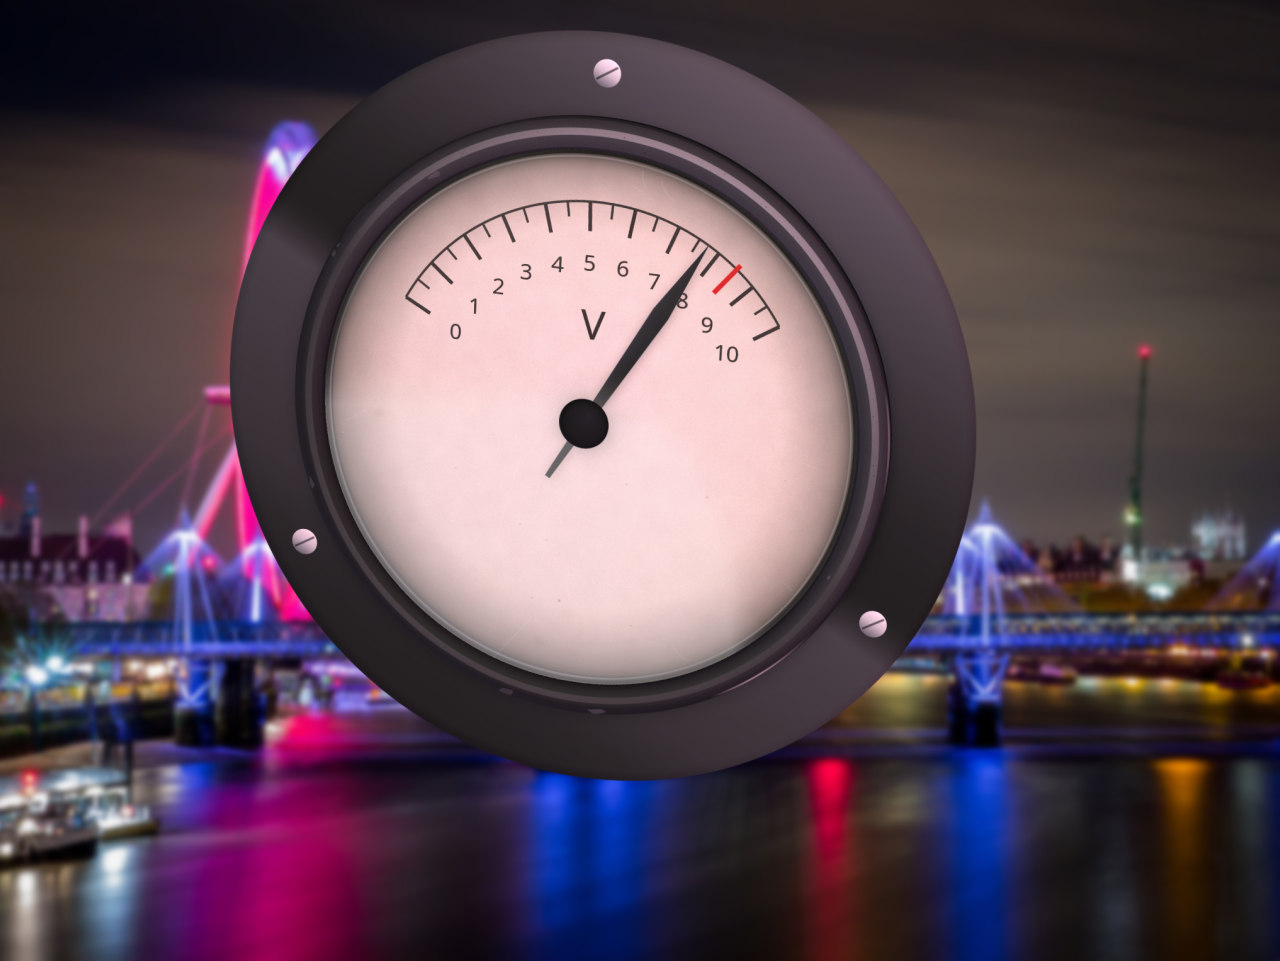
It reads {"value": 7.75, "unit": "V"}
